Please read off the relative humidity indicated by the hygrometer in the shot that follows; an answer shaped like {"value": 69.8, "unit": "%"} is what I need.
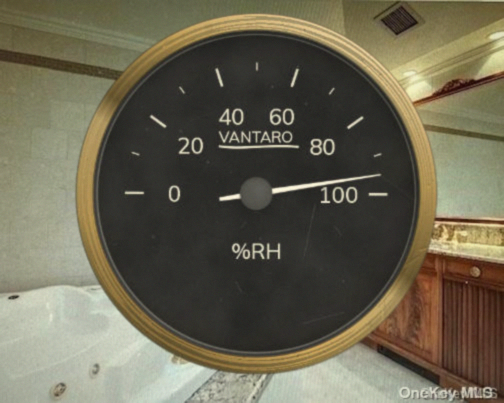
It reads {"value": 95, "unit": "%"}
